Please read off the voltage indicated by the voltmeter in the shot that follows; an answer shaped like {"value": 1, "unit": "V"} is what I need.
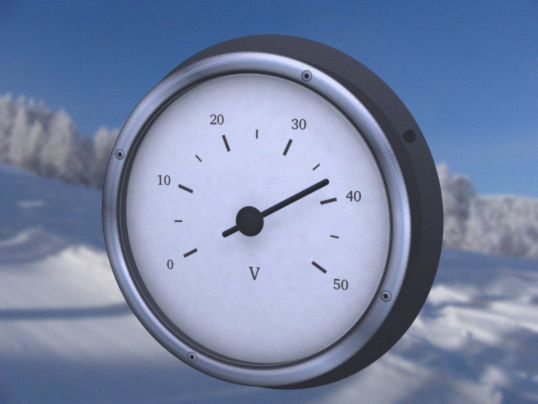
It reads {"value": 37.5, "unit": "V"}
